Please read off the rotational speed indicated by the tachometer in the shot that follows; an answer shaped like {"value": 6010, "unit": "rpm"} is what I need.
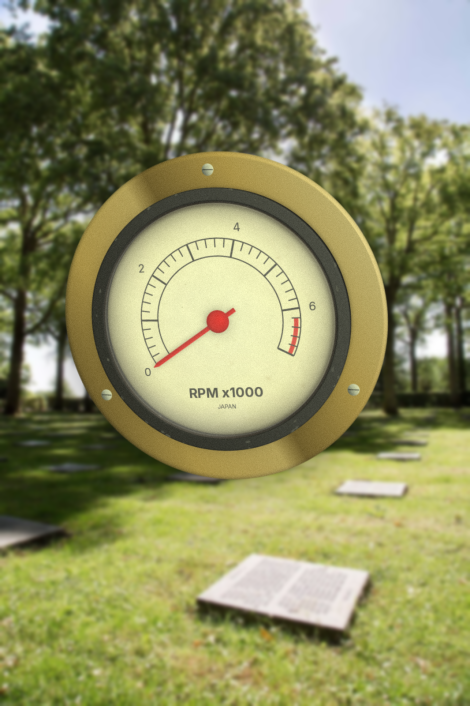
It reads {"value": 0, "unit": "rpm"}
